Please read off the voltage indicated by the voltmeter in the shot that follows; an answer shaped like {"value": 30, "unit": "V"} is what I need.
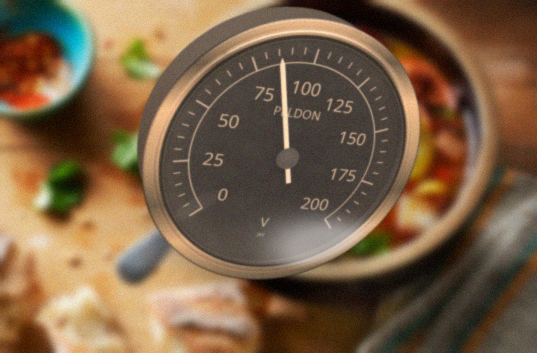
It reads {"value": 85, "unit": "V"}
